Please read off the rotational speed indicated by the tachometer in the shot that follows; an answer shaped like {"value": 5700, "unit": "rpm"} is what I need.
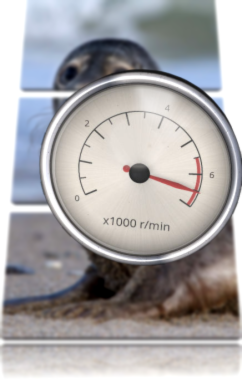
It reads {"value": 6500, "unit": "rpm"}
